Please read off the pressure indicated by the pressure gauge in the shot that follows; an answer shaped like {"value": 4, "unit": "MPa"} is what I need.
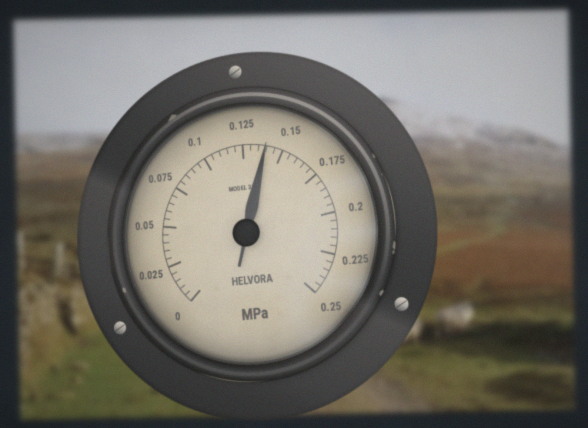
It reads {"value": 0.14, "unit": "MPa"}
